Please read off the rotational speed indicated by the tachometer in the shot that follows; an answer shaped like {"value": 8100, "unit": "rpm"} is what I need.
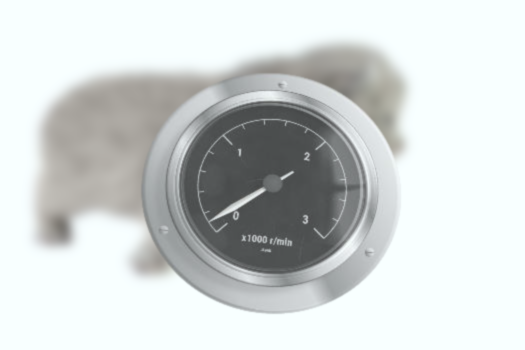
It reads {"value": 100, "unit": "rpm"}
